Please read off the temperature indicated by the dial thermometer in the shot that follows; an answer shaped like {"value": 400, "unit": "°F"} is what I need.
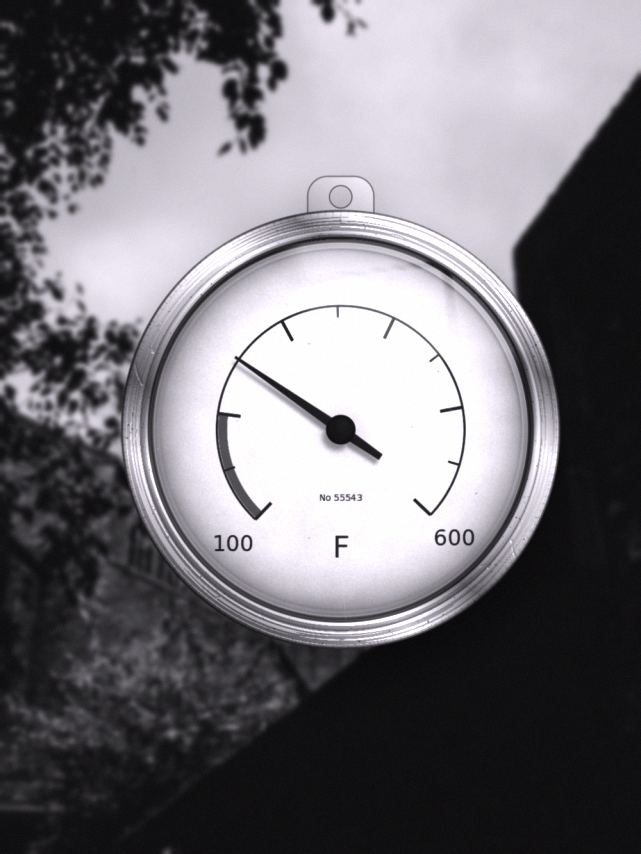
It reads {"value": 250, "unit": "°F"}
